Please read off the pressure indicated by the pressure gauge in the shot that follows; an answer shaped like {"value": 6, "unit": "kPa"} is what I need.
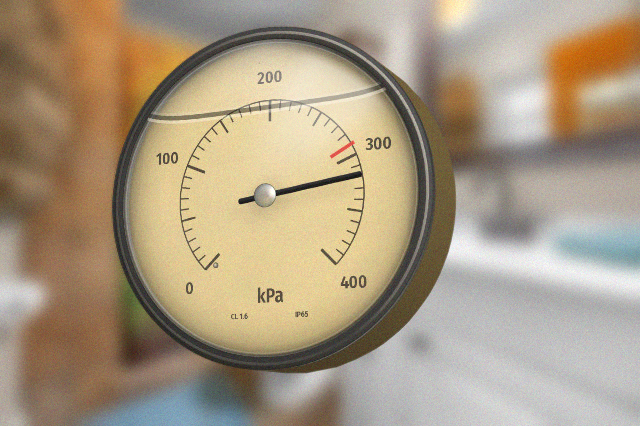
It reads {"value": 320, "unit": "kPa"}
